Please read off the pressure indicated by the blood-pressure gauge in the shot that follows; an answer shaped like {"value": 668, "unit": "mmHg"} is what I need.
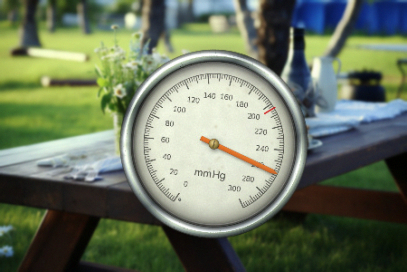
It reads {"value": 260, "unit": "mmHg"}
